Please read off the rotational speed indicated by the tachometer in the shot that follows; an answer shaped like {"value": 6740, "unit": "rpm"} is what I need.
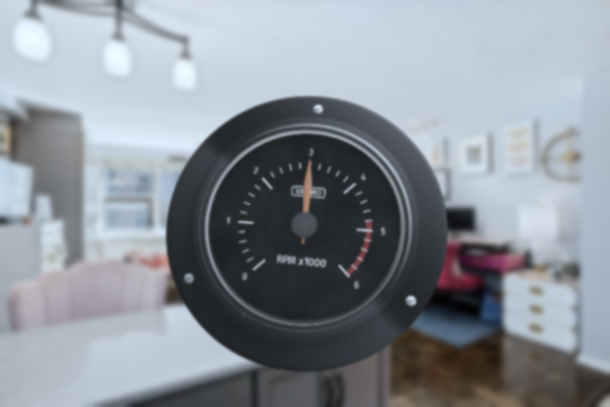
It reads {"value": 3000, "unit": "rpm"}
